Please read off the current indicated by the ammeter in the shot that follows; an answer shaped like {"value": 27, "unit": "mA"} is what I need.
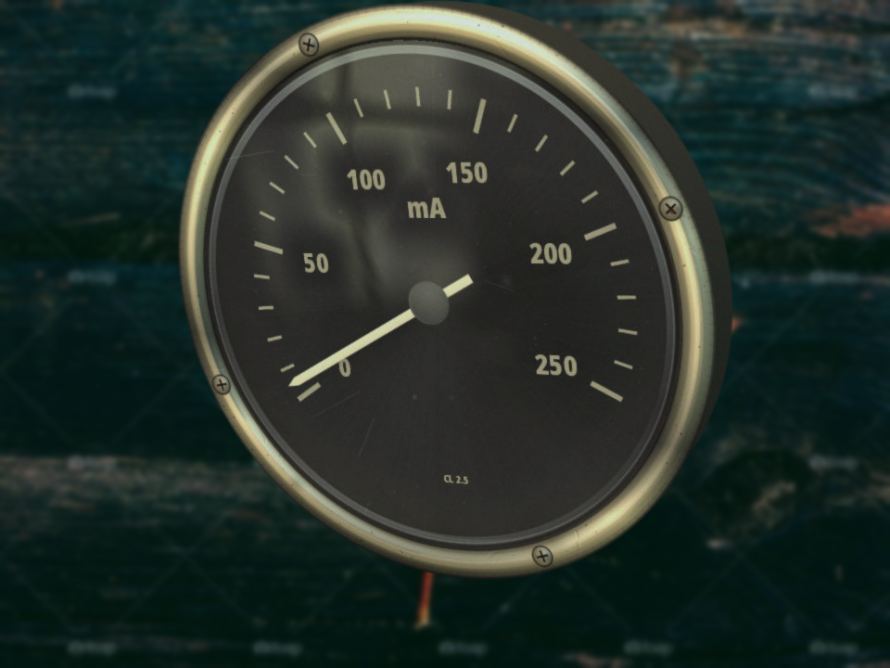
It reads {"value": 5, "unit": "mA"}
